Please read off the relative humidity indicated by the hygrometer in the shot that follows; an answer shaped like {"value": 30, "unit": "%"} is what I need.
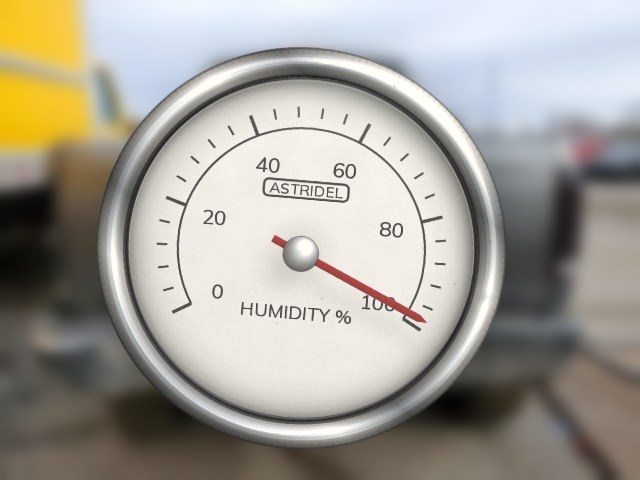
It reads {"value": 98, "unit": "%"}
